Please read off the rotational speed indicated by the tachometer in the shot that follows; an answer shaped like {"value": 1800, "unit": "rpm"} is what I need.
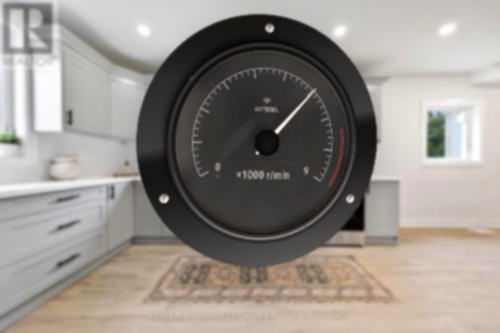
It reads {"value": 6000, "unit": "rpm"}
